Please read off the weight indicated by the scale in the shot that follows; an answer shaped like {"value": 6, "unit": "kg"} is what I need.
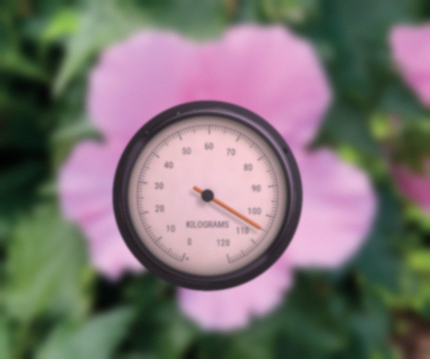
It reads {"value": 105, "unit": "kg"}
